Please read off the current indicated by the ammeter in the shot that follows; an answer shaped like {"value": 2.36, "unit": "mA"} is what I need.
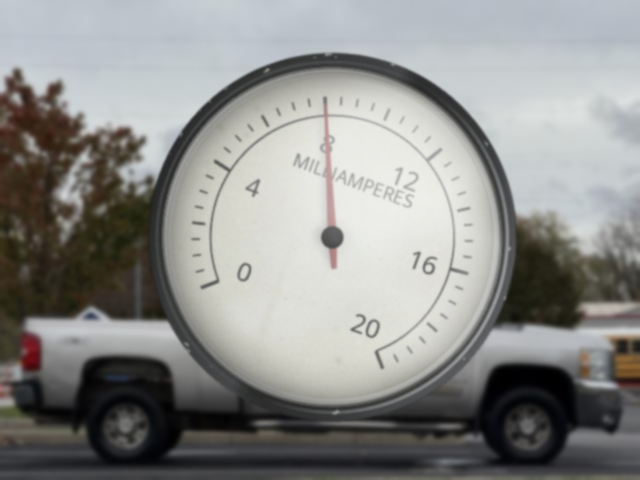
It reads {"value": 8, "unit": "mA"}
